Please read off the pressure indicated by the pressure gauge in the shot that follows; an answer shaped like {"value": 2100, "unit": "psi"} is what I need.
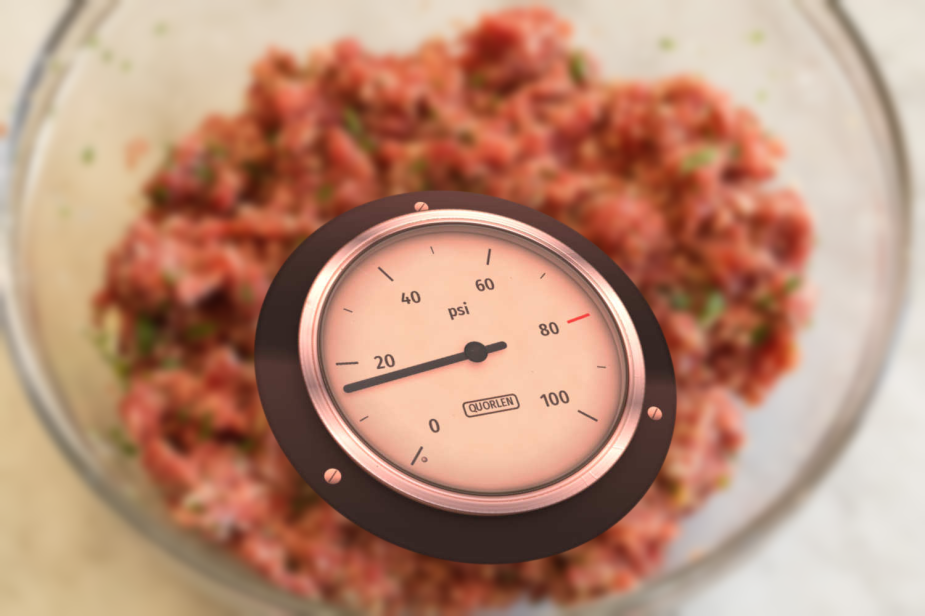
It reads {"value": 15, "unit": "psi"}
